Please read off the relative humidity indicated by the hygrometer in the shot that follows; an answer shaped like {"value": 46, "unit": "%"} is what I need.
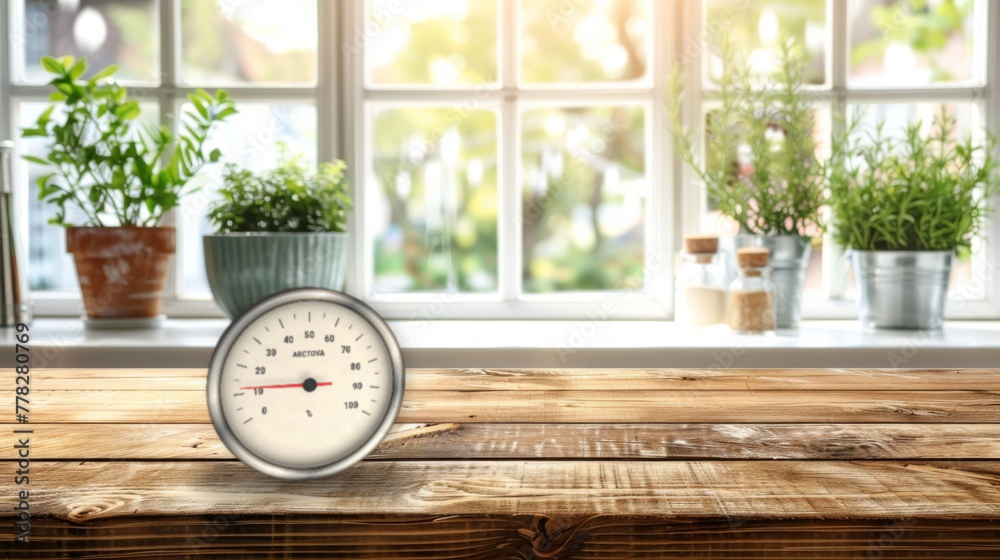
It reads {"value": 12.5, "unit": "%"}
